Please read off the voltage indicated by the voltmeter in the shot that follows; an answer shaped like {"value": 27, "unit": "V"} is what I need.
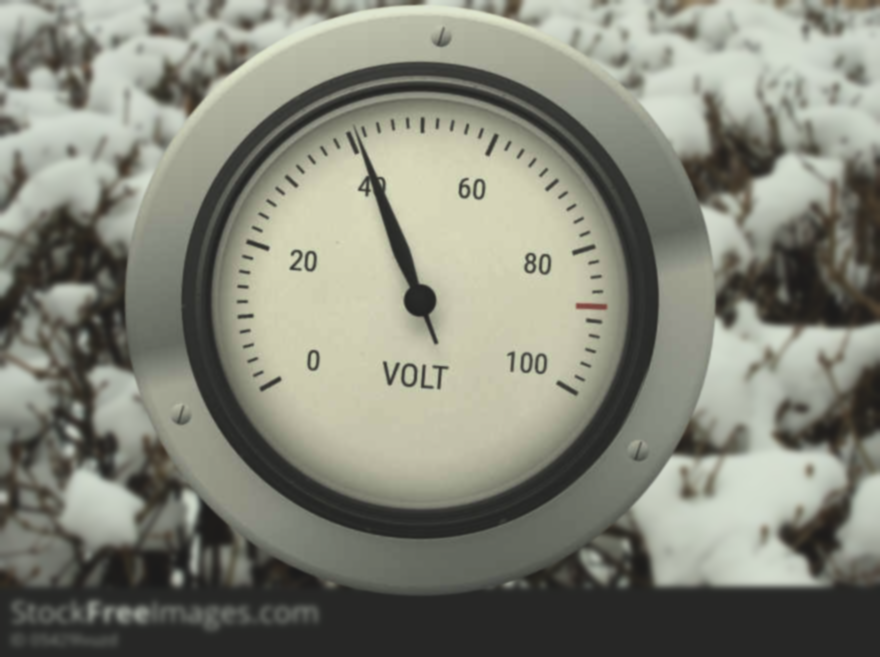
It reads {"value": 41, "unit": "V"}
